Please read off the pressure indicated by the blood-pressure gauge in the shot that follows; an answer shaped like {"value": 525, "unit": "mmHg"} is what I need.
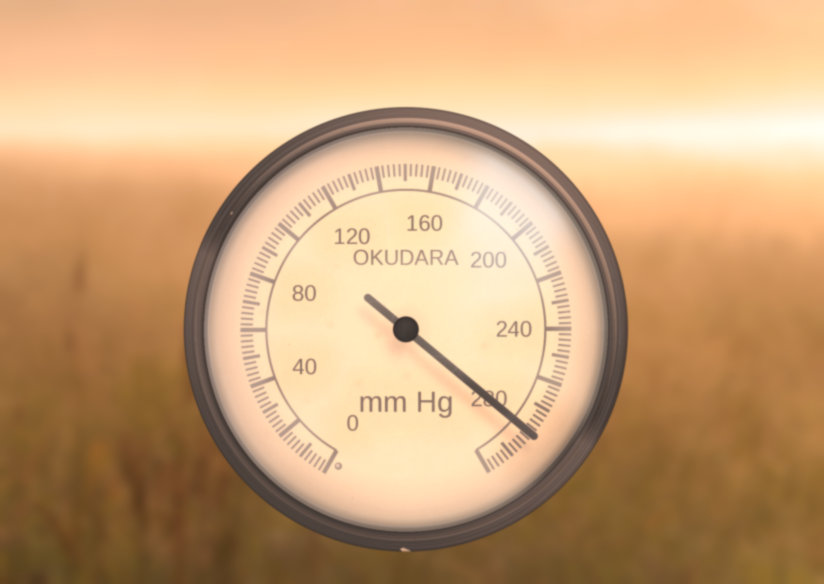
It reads {"value": 280, "unit": "mmHg"}
